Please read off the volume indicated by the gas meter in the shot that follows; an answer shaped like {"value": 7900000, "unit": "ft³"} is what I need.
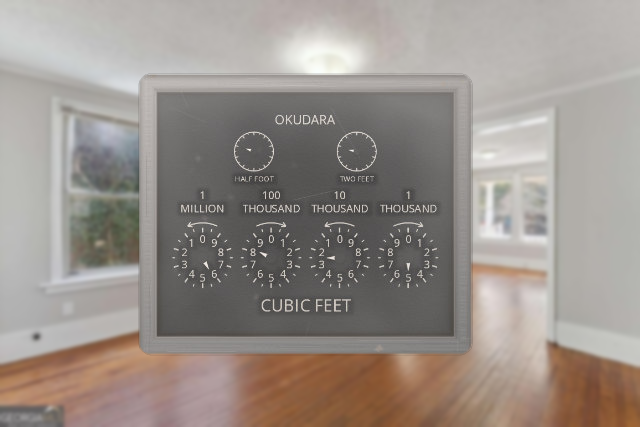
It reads {"value": 582500, "unit": "ft³"}
